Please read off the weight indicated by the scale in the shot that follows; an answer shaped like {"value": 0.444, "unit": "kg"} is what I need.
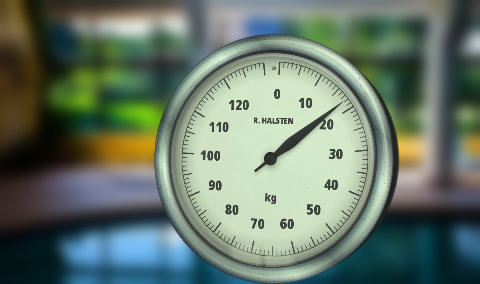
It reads {"value": 18, "unit": "kg"}
